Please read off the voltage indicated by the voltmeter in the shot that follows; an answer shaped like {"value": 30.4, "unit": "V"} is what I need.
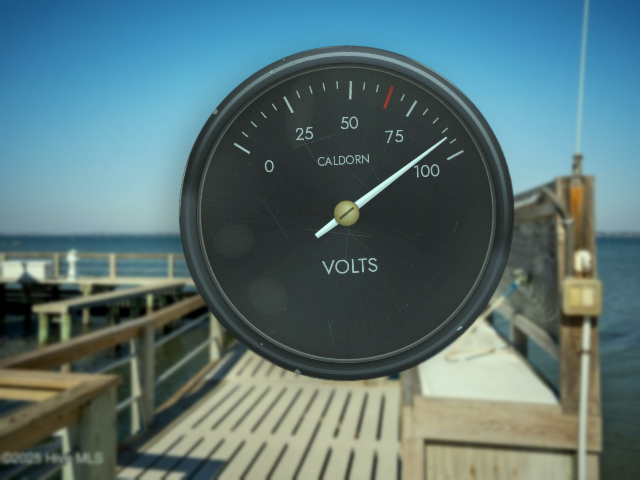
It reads {"value": 92.5, "unit": "V"}
